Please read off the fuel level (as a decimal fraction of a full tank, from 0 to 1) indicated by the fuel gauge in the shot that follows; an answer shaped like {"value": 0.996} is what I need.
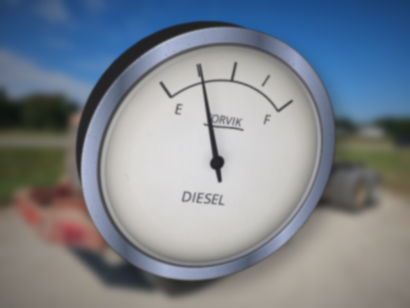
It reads {"value": 0.25}
